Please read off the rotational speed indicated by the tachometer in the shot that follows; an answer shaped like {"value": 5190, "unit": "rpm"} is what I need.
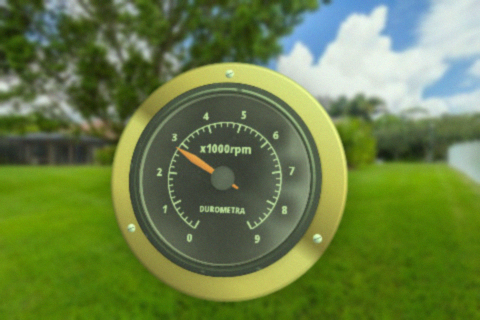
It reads {"value": 2800, "unit": "rpm"}
